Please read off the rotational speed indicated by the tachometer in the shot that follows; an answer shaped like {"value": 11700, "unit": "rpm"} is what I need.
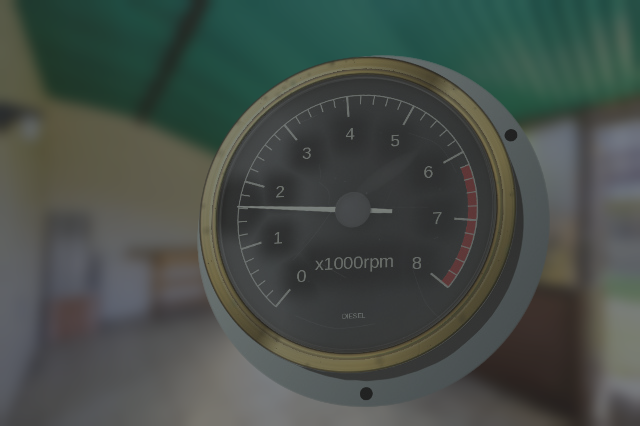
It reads {"value": 1600, "unit": "rpm"}
